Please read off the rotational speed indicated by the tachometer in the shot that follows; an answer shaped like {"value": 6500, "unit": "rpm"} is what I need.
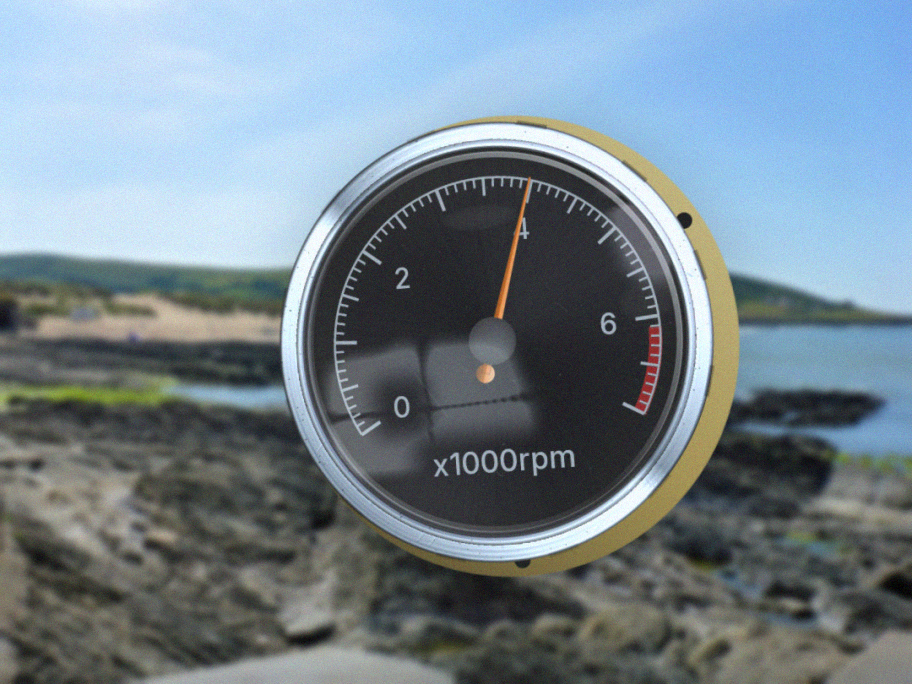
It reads {"value": 4000, "unit": "rpm"}
